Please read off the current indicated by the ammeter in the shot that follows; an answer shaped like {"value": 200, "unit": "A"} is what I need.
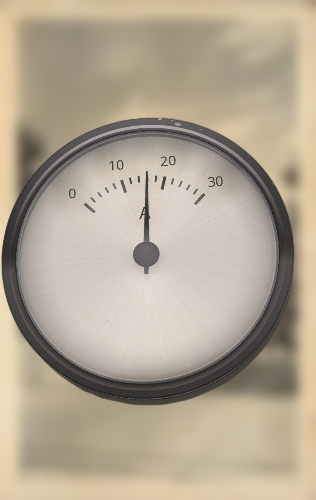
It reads {"value": 16, "unit": "A"}
